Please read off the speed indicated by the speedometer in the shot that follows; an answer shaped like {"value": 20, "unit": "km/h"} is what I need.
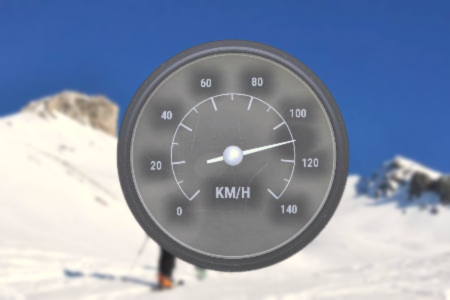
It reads {"value": 110, "unit": "km/h"}
